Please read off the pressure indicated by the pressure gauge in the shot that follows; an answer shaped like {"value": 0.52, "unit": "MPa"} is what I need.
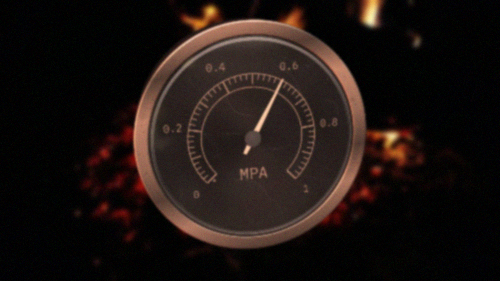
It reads {"value": 0.6, "unit": "MPa"}
